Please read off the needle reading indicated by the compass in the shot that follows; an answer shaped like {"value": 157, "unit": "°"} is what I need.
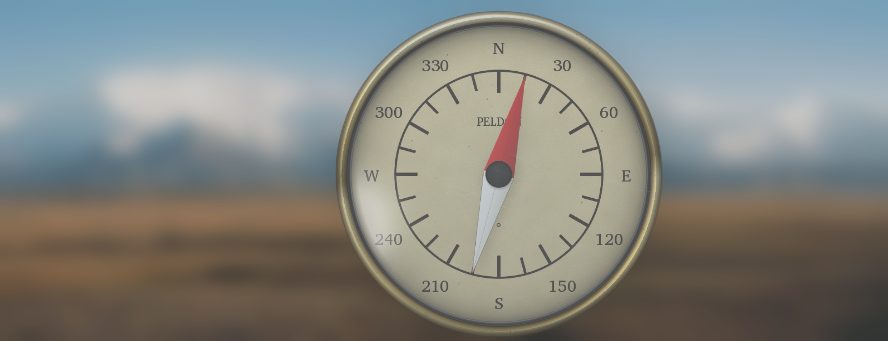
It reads {"value": 15, "unit": "°"}
